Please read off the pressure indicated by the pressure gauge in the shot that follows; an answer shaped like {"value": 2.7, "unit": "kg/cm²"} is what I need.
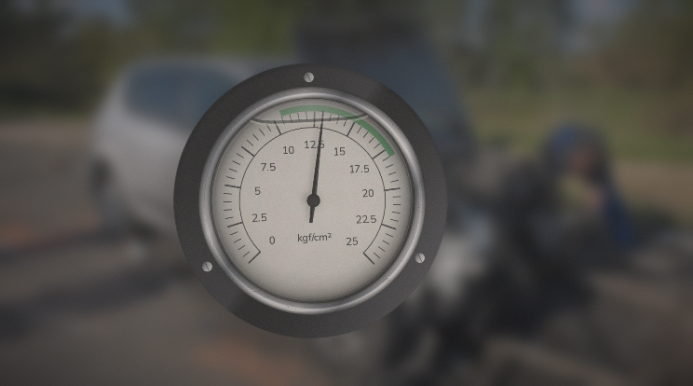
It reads {"value": 13, "unit": "kg/cm²"}
